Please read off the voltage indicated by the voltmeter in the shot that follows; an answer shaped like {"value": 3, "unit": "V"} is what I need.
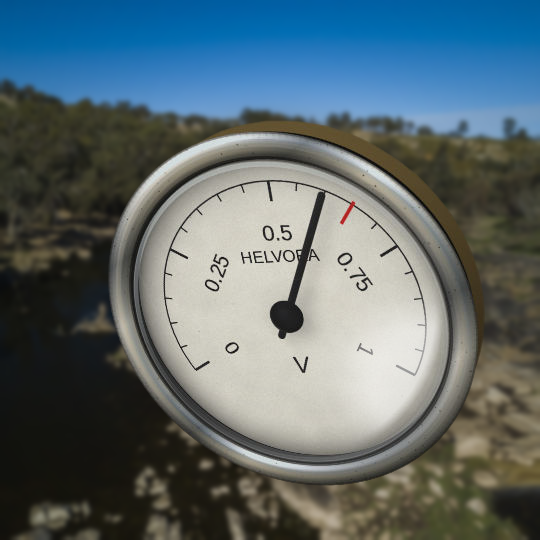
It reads {"value": 0.6, "unit": "V"}
